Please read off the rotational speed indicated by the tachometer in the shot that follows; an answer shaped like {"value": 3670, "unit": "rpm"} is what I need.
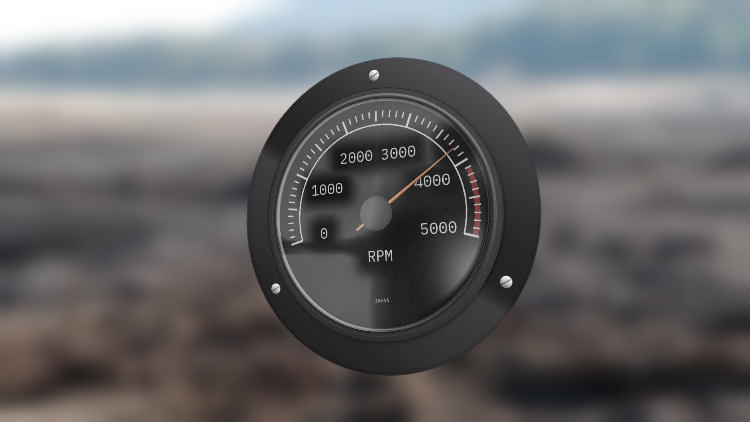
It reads {"value": 3800, "unit": "rpm"}
